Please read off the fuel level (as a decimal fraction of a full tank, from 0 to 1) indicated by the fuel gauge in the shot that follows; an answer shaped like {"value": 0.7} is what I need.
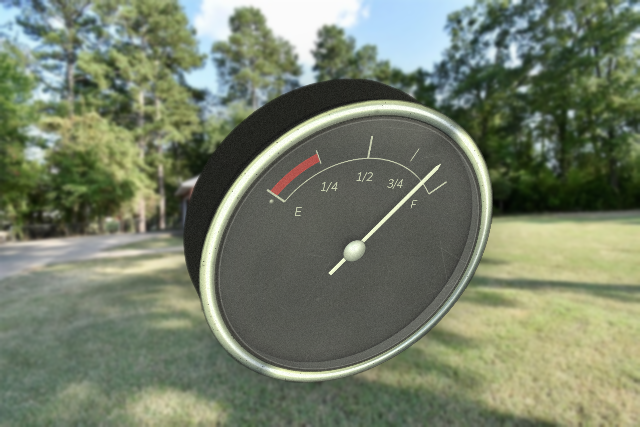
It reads {"value": 0.875}
